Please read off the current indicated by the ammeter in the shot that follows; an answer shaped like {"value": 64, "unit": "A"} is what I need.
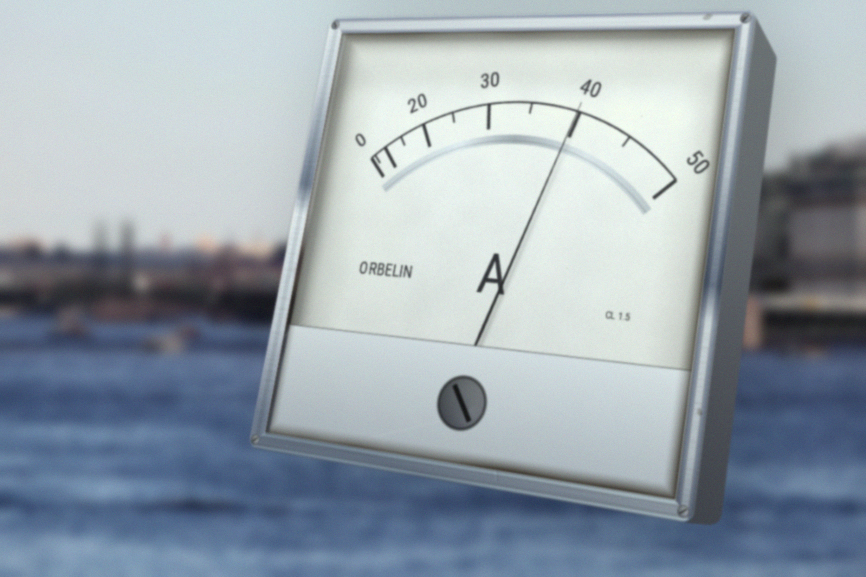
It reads {"value": 40, "unit": "A"}
